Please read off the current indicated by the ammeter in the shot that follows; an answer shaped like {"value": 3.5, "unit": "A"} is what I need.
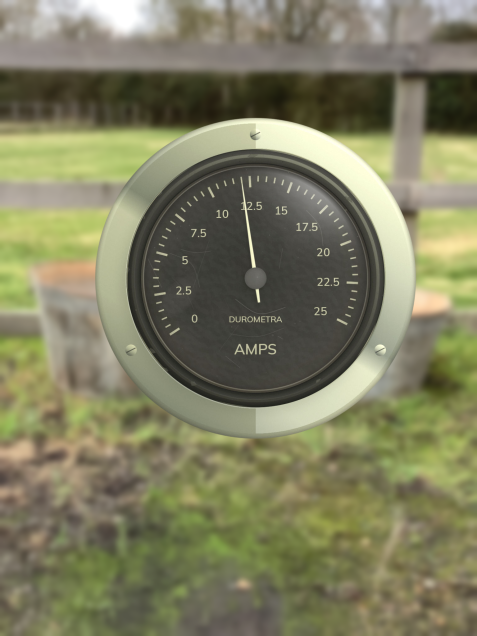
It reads {"value": 12, "unit": "A"}
